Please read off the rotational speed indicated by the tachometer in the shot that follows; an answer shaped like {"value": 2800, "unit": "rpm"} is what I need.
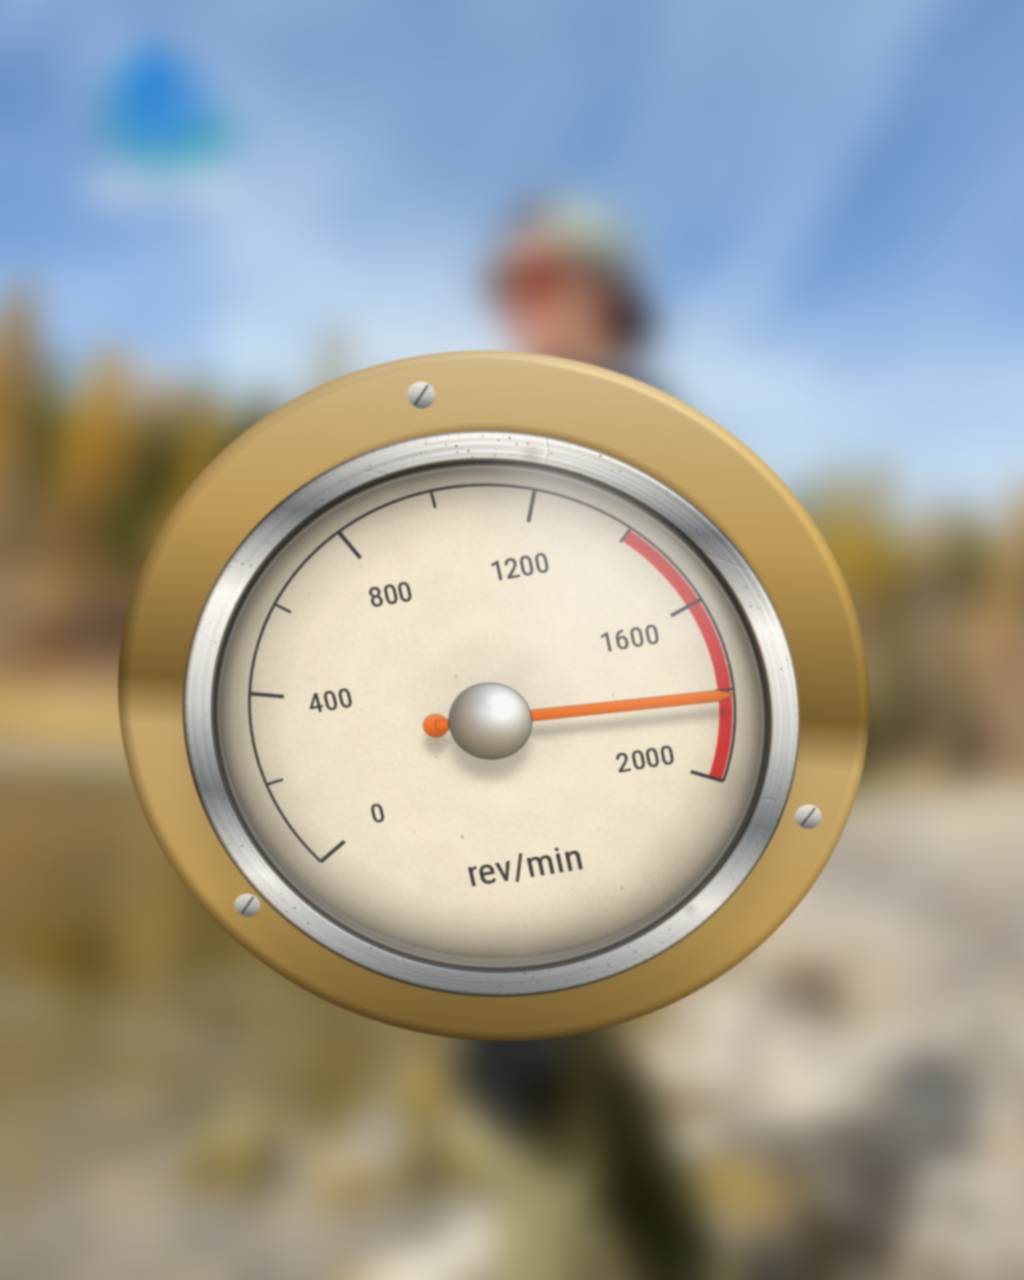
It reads {"value": 1800, "unit": "rpm"}
